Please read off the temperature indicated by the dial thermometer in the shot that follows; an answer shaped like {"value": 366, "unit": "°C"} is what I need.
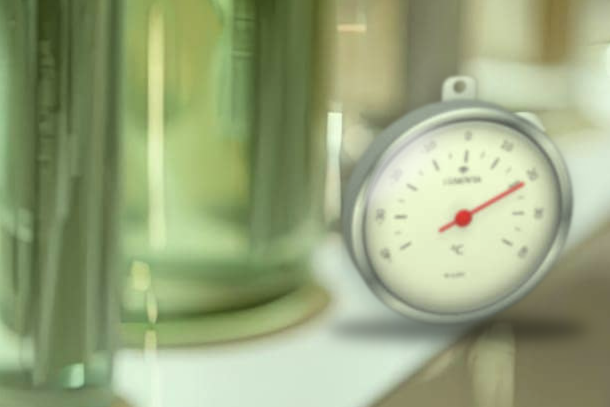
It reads {"value": 20, "unit": "°C"}
